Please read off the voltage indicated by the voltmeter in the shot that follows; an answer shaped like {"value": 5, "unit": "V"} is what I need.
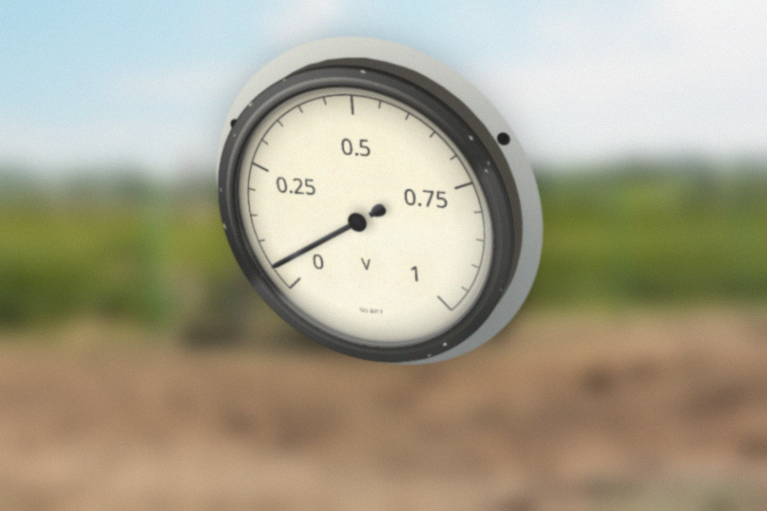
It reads {"value": 0.05, "unit": "V"}
